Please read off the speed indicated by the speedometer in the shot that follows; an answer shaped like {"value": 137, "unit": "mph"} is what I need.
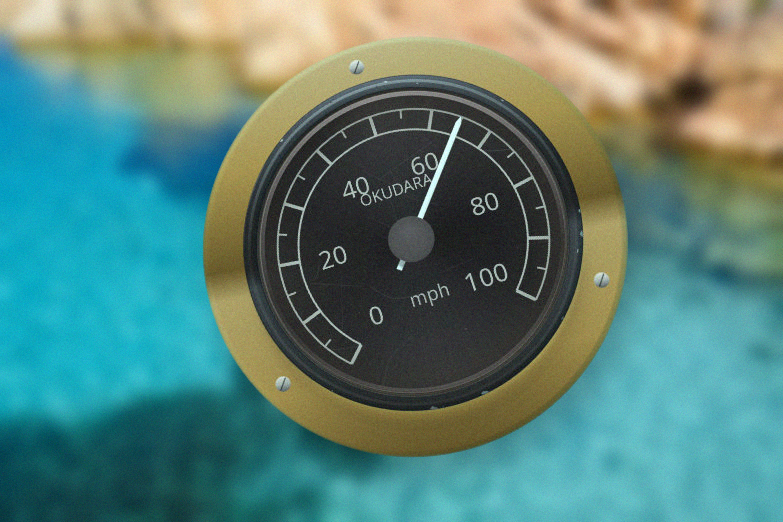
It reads {"value": 65, "unit": "mph"}
